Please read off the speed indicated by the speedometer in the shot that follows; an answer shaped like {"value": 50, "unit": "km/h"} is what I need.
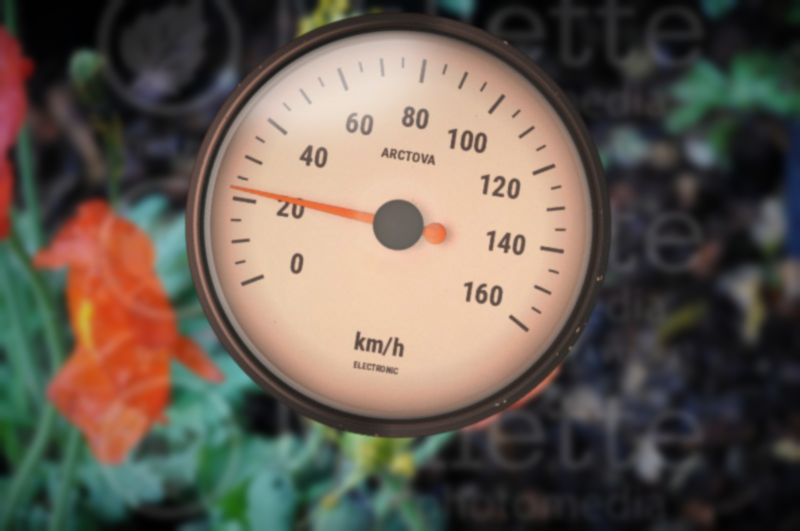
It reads {"value": 22.5, "unit": "km/h"}
